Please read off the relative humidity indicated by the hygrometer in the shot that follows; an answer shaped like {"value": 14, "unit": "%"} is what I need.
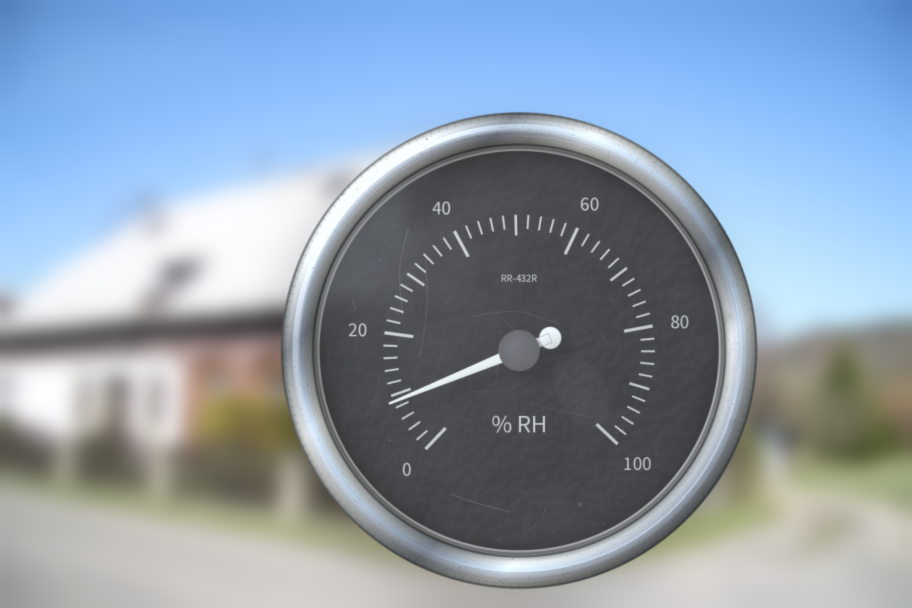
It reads {"value": 9, "unit": "%"}
